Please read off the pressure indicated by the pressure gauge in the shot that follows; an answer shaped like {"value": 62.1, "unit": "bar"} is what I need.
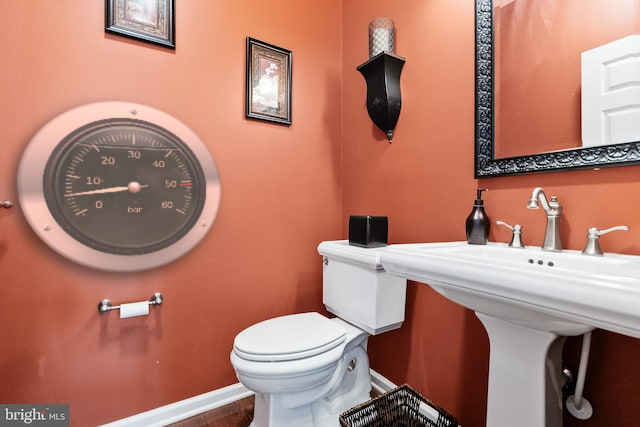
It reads {"value": 5, "unit": "bar"}
